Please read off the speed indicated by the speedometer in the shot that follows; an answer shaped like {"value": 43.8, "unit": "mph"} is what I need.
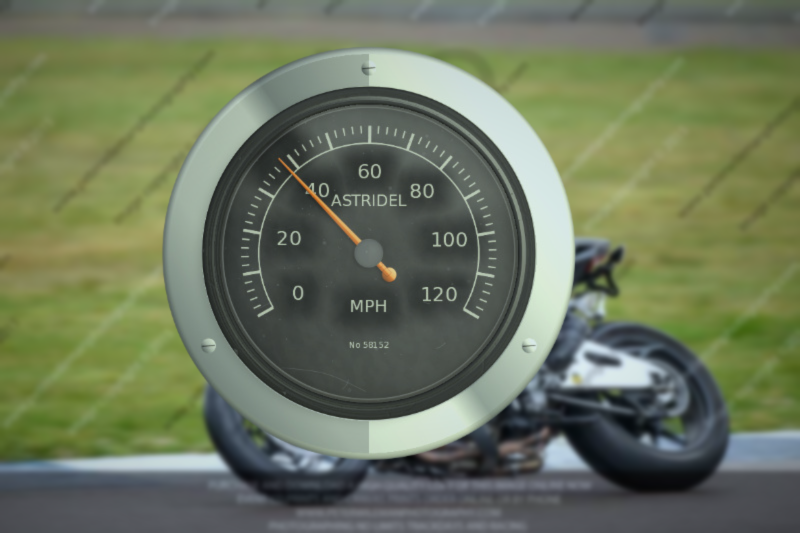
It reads {"value": 38, "unit": "mph"}
